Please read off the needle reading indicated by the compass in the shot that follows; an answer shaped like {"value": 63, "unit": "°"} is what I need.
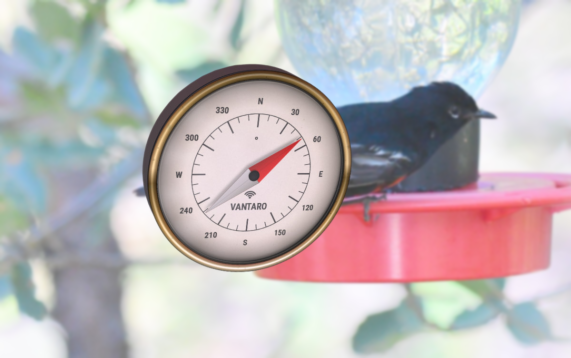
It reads {"value": 50, "unit": "°"}
